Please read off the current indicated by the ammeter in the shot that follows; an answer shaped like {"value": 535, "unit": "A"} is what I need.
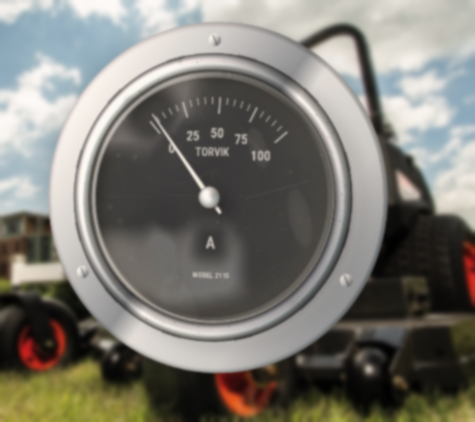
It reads {"value": 5, "unit": "A"}
